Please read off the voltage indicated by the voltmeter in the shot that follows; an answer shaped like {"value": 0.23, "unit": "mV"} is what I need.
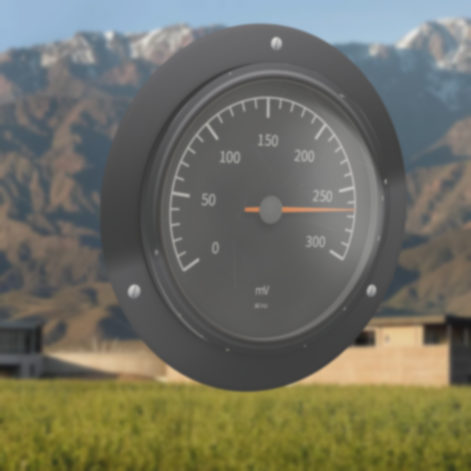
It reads {"value": 265, "unit": "mV"}
